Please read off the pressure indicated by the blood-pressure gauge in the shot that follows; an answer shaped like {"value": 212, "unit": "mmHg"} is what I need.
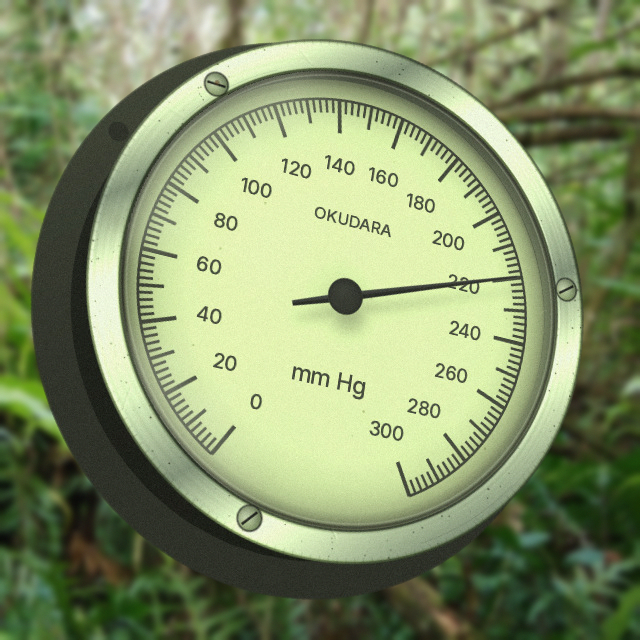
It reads {"value": 220, "unit": "mmHg"}
